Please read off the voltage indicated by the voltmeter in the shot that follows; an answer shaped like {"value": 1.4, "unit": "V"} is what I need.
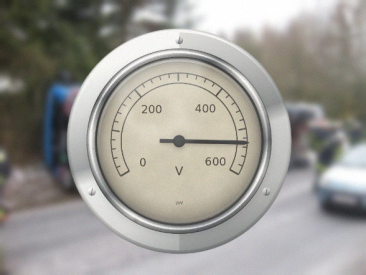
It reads {"value": 530, "unit": "V"}
